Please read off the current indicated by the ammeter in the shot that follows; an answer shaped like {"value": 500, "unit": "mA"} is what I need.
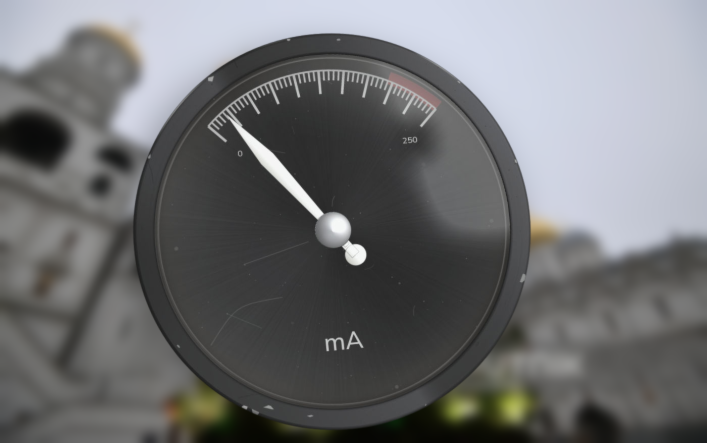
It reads {"value": 20, "unit": "mA"}
